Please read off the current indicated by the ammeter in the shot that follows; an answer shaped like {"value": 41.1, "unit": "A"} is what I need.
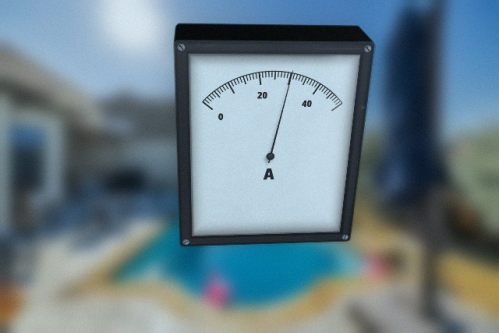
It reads {"value": 30, "unit": "A"}
